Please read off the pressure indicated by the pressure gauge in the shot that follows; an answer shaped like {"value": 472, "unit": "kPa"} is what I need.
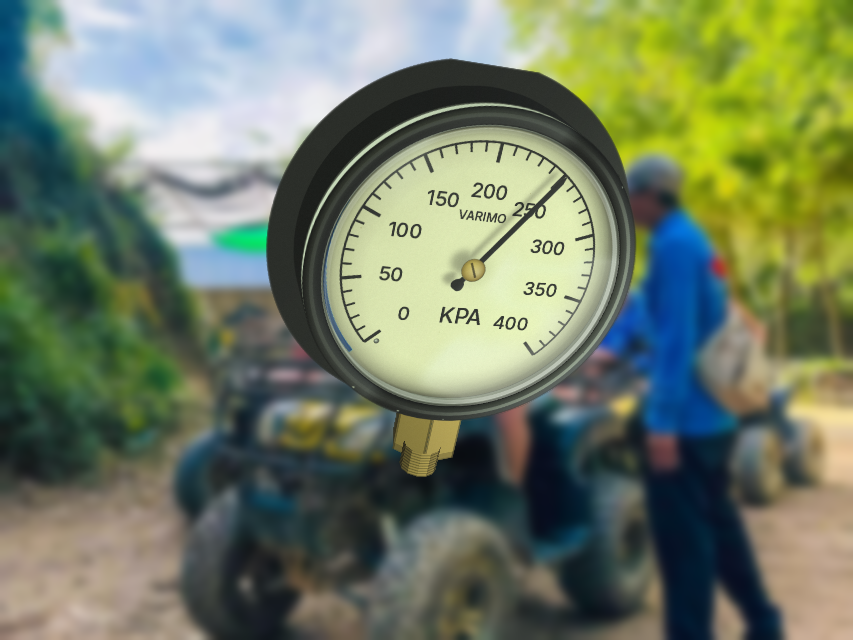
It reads {"value": 250, "unit": "kPa"}
